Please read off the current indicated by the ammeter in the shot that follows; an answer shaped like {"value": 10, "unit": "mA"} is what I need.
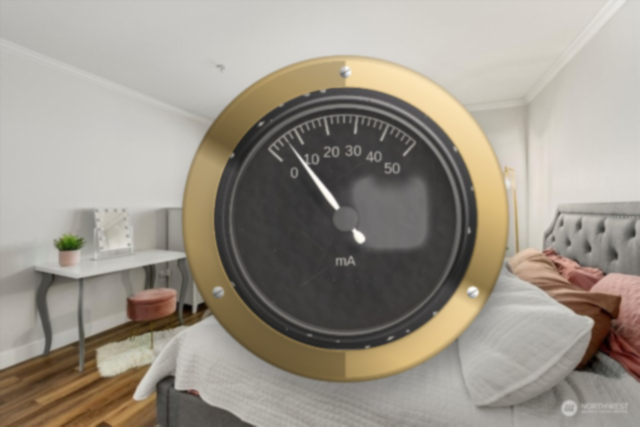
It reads {"value": 6, "unit": "mA"}
